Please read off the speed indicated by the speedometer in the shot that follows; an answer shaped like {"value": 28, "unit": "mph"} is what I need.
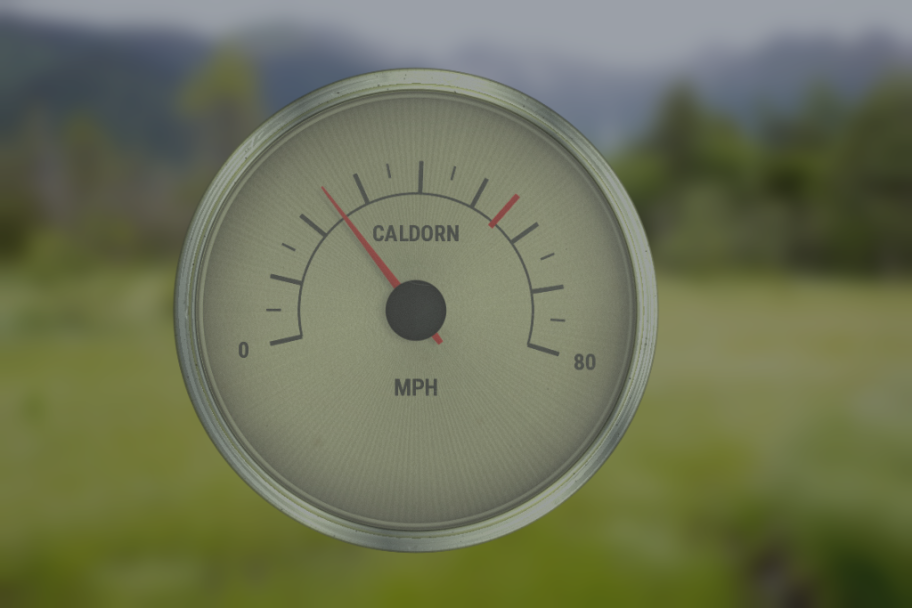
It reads {"value": 25, "unit": "mph"}
